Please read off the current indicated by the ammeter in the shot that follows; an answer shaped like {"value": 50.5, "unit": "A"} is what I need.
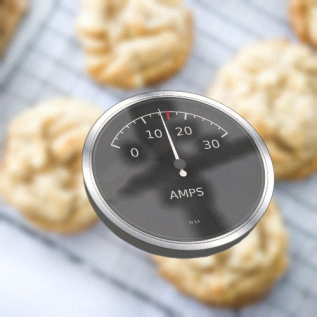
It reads {"value": 14, "unit": "A"}
